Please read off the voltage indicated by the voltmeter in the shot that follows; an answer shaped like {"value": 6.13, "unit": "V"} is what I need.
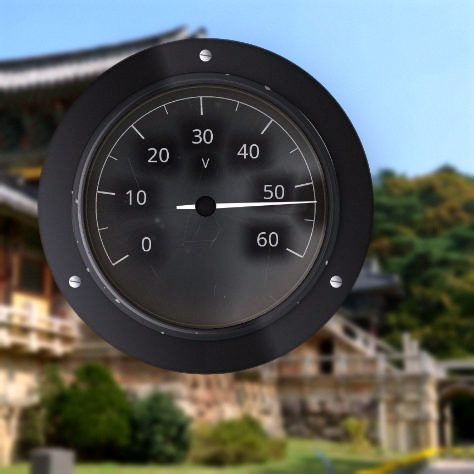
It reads {"value": 52.5, "unit": "V"}
